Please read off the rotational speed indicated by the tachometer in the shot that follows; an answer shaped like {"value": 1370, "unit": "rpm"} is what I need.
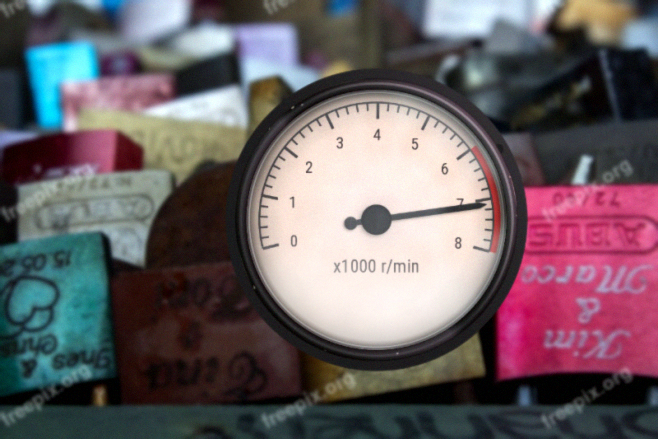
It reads {"value": 7100, "unit": "rpm"}
